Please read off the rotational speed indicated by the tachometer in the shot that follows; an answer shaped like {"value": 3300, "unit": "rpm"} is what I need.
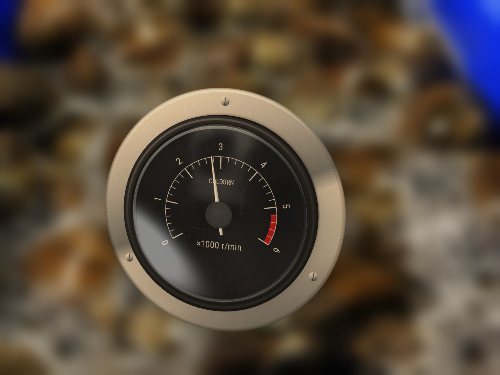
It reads {"value": 2800, "unit": "rpm"}
